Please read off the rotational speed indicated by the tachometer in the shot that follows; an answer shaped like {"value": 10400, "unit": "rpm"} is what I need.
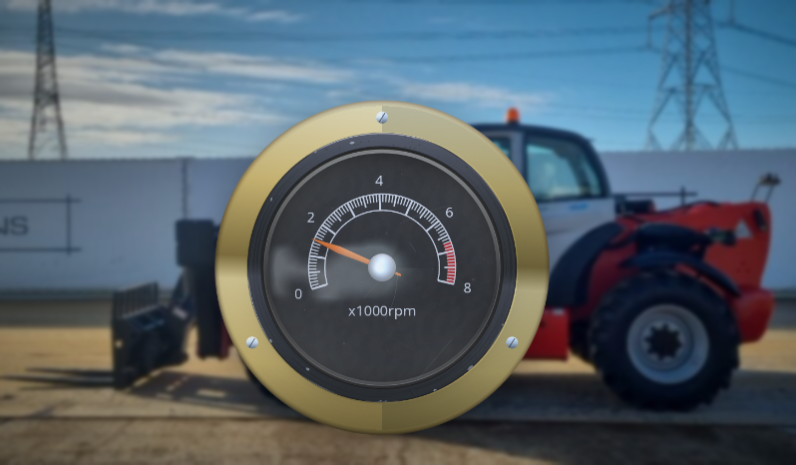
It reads {"value": 1500, "unit": "rpm"}
